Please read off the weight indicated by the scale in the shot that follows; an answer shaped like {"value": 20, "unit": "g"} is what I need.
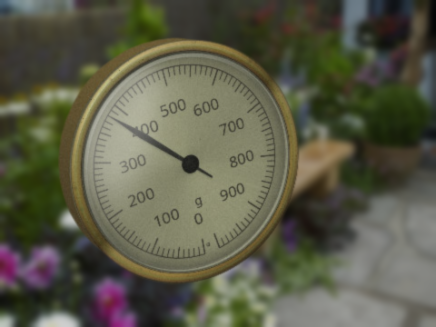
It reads {"value": 380, "unit": "g"}
